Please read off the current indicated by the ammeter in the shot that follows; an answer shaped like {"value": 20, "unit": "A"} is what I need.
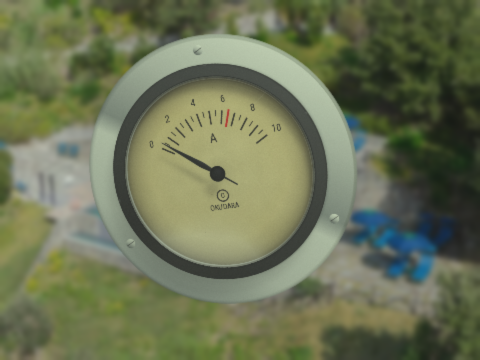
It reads {"value": 0.5, "unit": "A"}
